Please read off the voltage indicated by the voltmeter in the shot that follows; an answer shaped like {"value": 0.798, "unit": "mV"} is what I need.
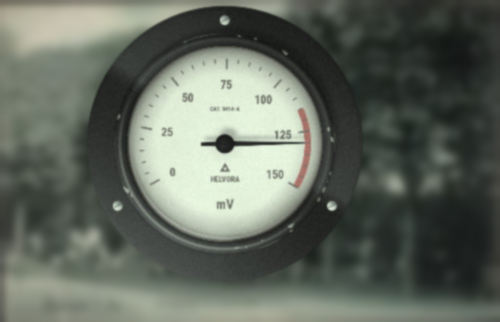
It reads {"value": 130, "unit": "mV"}
